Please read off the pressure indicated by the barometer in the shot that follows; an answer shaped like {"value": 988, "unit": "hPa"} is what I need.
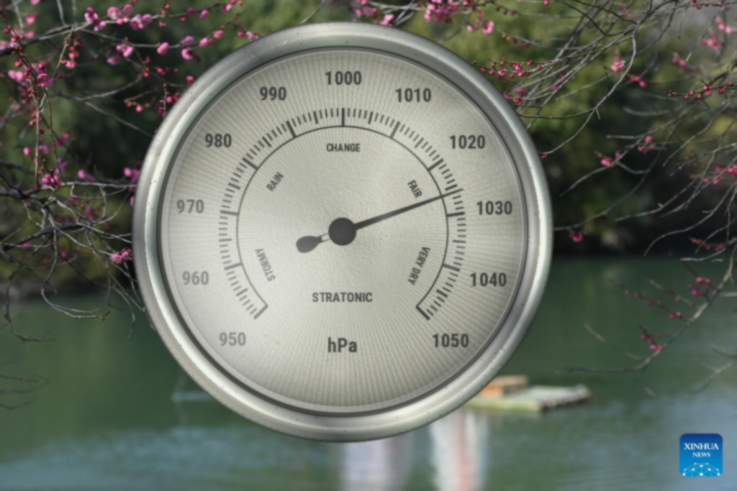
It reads {"value": 1026, "unit": "hPa"}
